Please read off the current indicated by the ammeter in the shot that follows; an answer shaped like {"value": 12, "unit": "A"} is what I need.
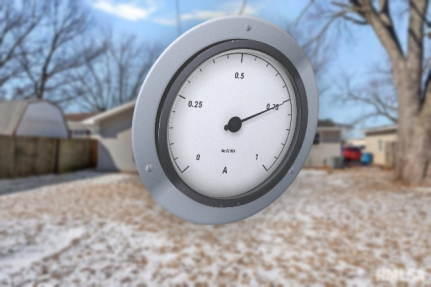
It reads {"value": 0.75, "unit": "A"}
